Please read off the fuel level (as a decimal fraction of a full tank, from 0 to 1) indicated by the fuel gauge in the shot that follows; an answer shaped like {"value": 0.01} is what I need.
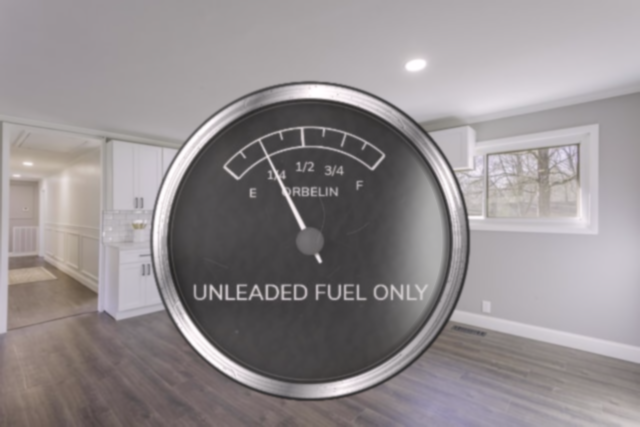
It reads {"value": 0.25}
